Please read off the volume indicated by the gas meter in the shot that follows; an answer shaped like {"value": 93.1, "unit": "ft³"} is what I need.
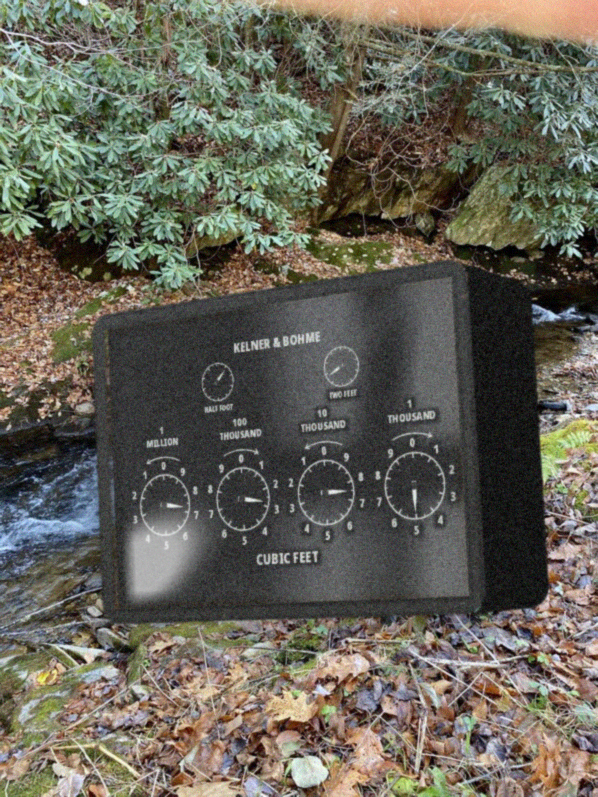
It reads {"value": 727500, "unit": "ft³"}
